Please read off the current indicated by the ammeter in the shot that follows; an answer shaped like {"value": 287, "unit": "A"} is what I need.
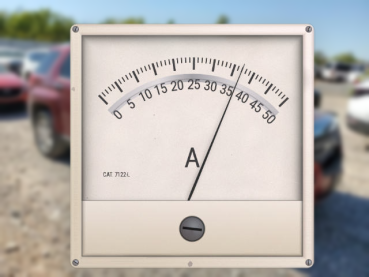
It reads {"value": 37, "unit": "A"}
